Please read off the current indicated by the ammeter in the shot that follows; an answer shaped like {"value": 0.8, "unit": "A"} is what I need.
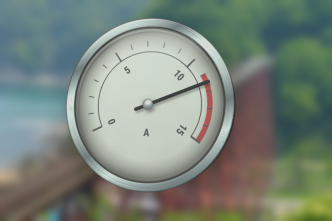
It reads {"value": 11.5, "unit": "A"}
